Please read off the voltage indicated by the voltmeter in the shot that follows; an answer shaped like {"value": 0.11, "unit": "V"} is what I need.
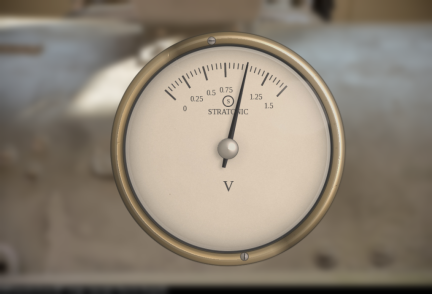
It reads {"value": 1, "unit": "V"}
